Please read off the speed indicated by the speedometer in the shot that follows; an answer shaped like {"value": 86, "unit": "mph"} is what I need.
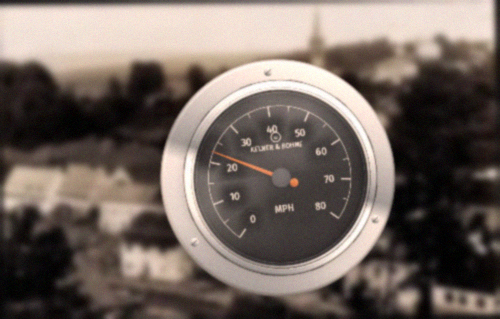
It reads {"value": 22.5, "unit": "mph"}
